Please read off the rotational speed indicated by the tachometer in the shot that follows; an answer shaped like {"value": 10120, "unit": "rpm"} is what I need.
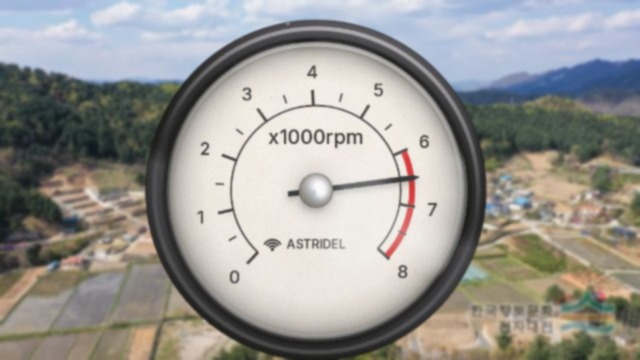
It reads {"value": 6500, "unit": "rpm"}
